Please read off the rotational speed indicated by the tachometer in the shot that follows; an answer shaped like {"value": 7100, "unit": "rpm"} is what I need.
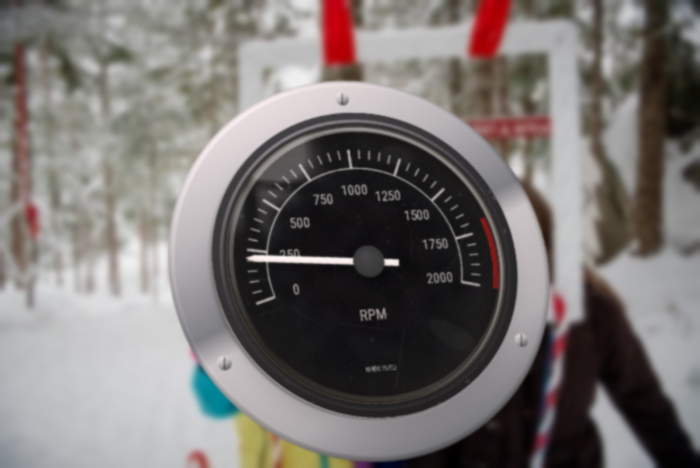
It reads {"value": 200, "unit": "rpm"}
